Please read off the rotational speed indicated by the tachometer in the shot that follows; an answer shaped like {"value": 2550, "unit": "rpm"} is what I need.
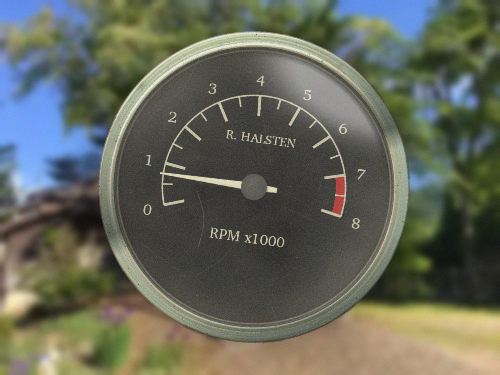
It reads {"value": 750, "unit": "rpm"}
